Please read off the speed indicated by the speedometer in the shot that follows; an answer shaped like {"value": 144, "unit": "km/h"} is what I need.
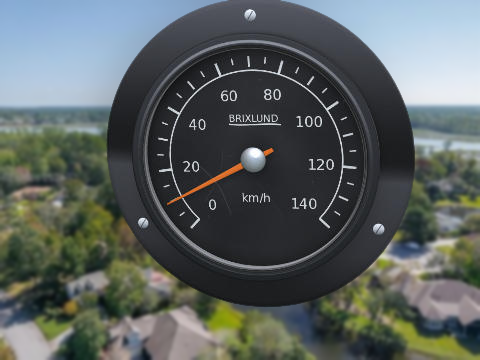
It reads {"value": 10, "unit": "km/h"}
